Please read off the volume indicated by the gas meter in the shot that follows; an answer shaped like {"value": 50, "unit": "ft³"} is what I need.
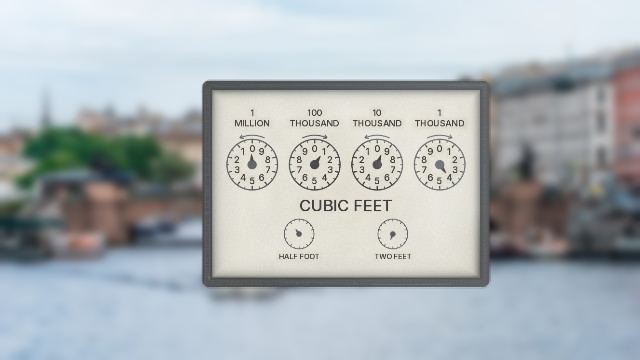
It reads {"value": 9400, "unit": "ft³"}
